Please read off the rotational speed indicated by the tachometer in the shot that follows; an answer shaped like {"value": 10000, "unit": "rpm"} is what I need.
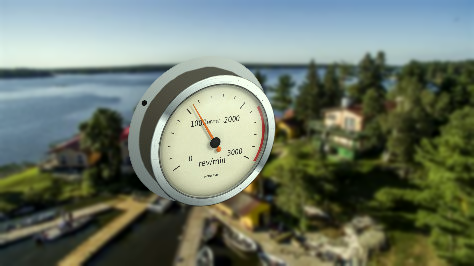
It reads {"value": 1100, "unit": "rpm"}
